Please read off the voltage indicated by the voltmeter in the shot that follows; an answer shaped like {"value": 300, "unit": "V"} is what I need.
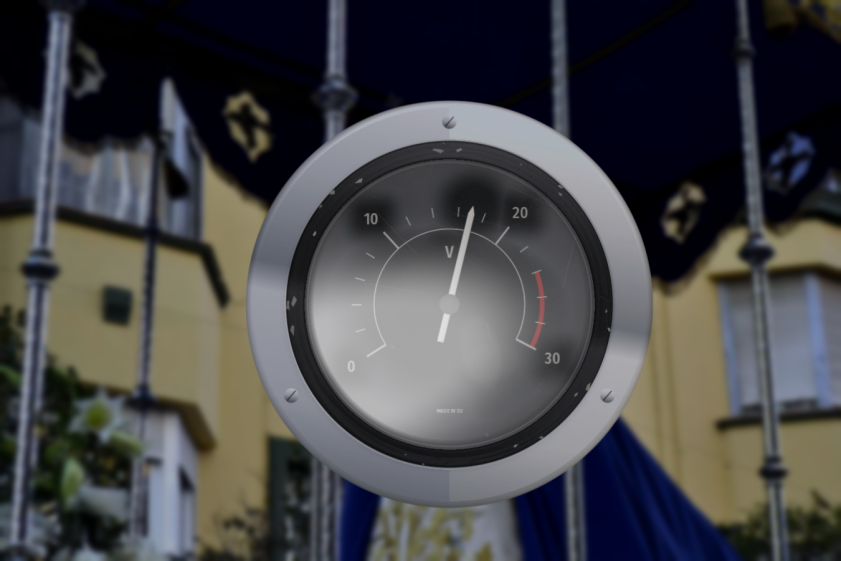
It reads {"value": 17, "unit": "V"}
